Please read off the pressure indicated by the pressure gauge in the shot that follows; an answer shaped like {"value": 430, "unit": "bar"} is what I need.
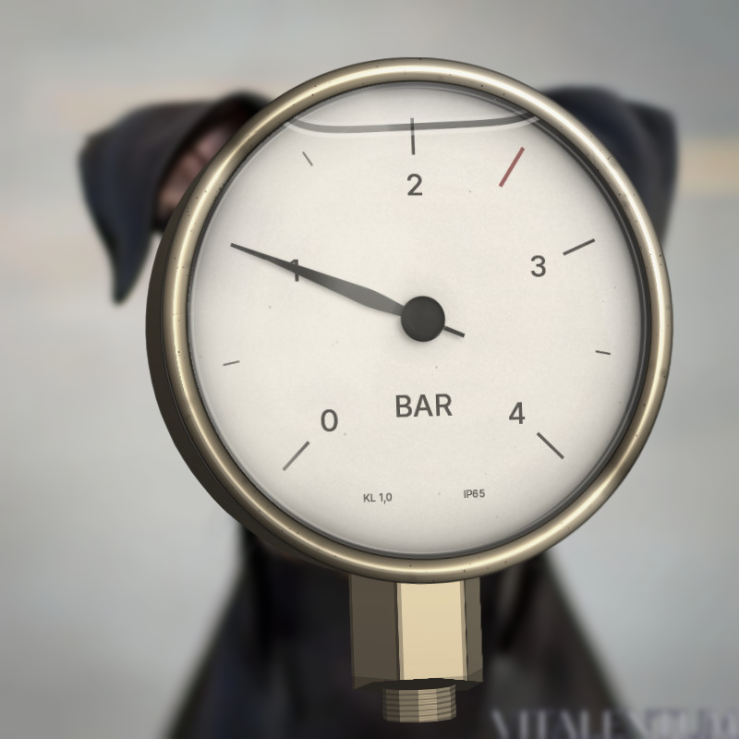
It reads {"value": 1, "unit": "bar"}
